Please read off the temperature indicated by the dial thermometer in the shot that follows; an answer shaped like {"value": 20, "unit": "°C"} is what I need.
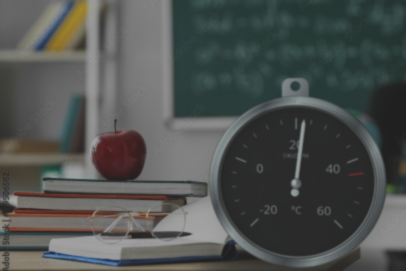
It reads {"value": 22, "unit": "°C"}
